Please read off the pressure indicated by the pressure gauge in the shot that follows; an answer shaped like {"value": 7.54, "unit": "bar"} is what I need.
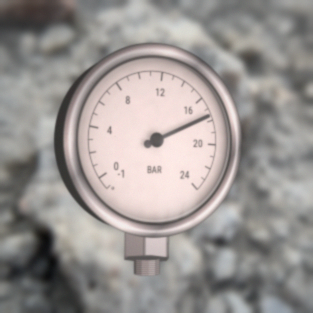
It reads {"value": 17.5, "unit": "bar"}
